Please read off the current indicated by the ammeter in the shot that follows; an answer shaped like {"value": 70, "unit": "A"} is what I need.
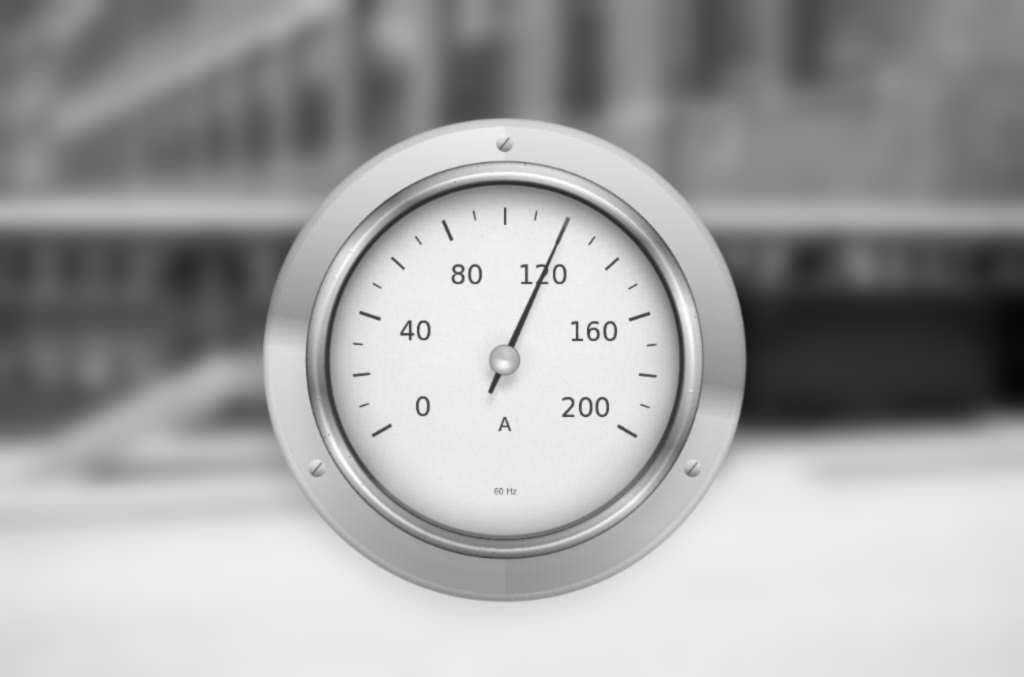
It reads {"value": 120, "unit": "A"}
